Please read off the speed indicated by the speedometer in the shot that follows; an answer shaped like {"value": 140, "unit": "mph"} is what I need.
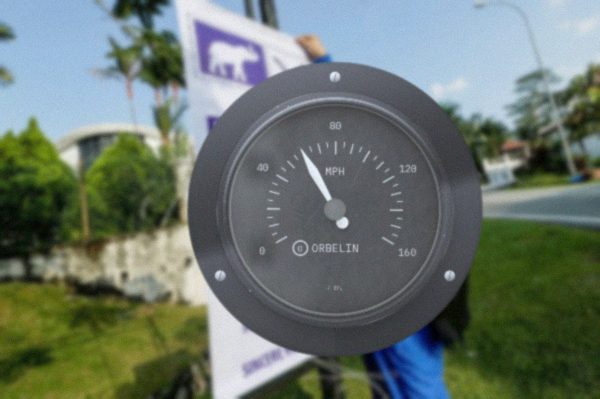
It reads {"value": 60, "unit": "mph"}
